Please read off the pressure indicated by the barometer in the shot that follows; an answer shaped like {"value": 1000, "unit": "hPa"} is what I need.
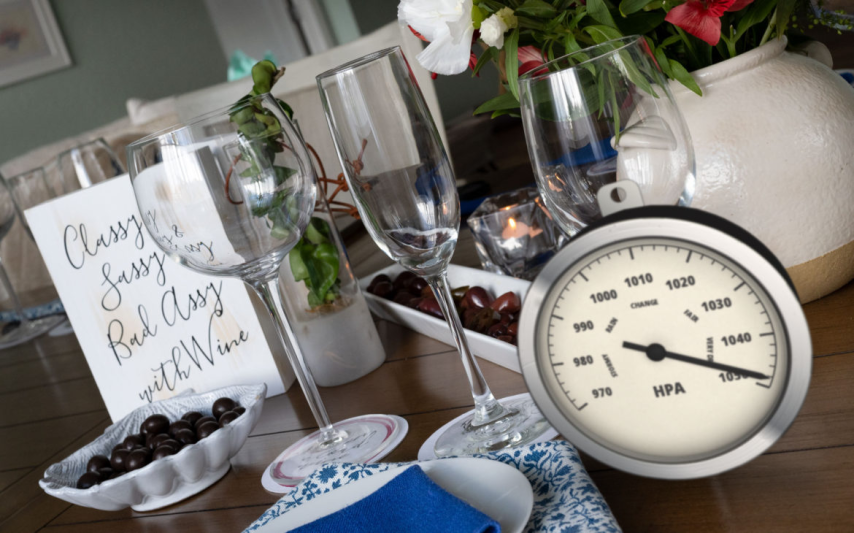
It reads {"value": 1048, "unit": "hPa"}
